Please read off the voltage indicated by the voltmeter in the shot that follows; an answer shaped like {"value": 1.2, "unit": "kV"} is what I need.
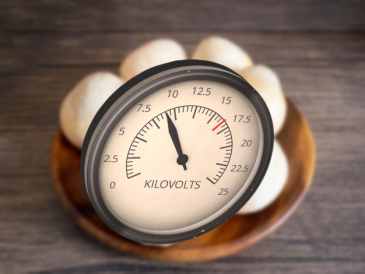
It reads {"value": 9, "unit": "kV"}
